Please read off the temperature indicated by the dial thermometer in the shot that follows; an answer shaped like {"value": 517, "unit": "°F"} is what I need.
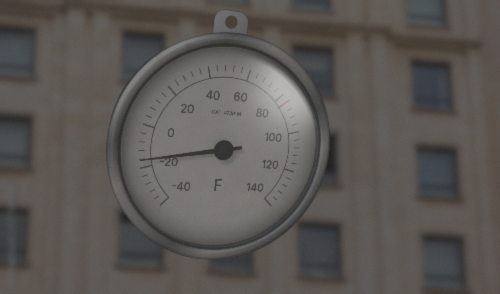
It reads {"value": -16, "unit": "°F"}
